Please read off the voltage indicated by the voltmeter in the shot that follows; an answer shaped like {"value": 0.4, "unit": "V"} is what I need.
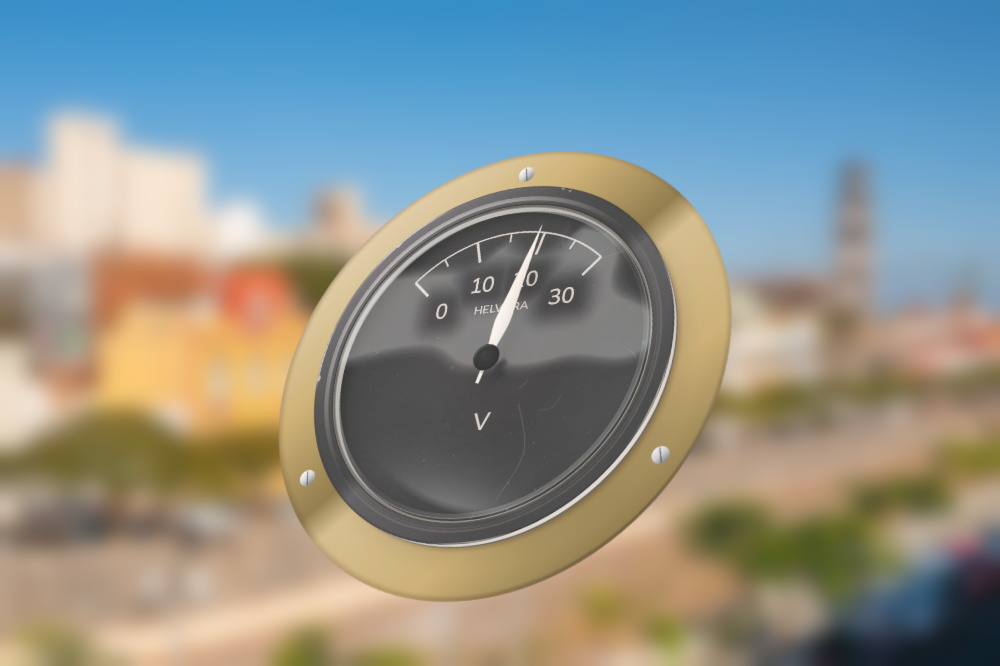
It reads {"value": 20, "unit": "V"}
